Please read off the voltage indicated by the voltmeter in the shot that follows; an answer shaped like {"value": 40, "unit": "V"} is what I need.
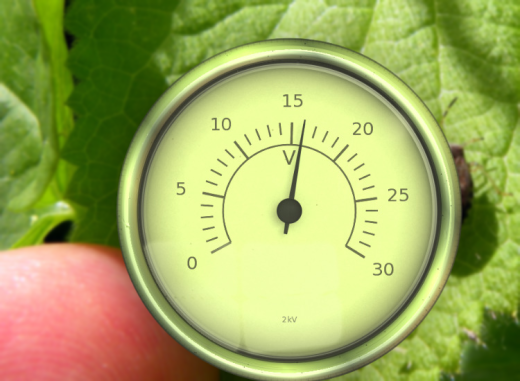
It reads {"value": 16, "unit": "V"}
